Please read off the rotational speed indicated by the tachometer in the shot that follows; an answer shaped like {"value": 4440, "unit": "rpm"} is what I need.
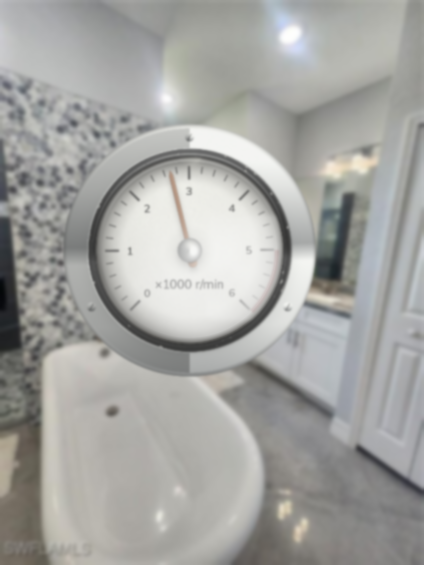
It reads {"value": 2700, "unit": "rpm"}
